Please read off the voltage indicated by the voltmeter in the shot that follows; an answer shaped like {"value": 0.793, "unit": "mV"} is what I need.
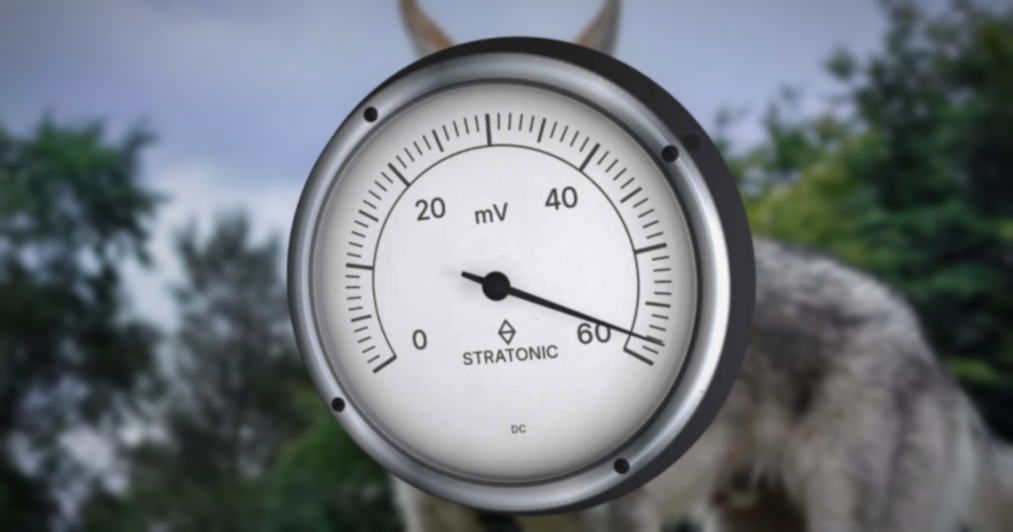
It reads {"value": 58, "unit": "mV"}
